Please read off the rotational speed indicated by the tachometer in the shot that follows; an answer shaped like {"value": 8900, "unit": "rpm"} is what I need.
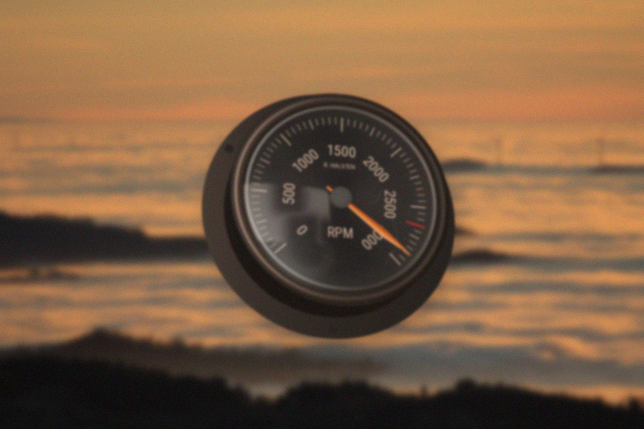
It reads {"value": 2900, "unit": "rpm"}
